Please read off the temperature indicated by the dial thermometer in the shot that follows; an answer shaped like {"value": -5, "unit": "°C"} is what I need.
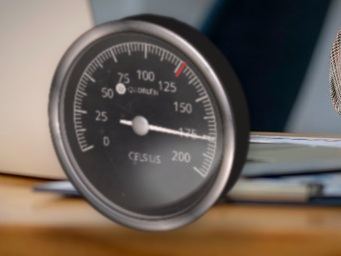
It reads {"value": 175, "unit": "°C"}
